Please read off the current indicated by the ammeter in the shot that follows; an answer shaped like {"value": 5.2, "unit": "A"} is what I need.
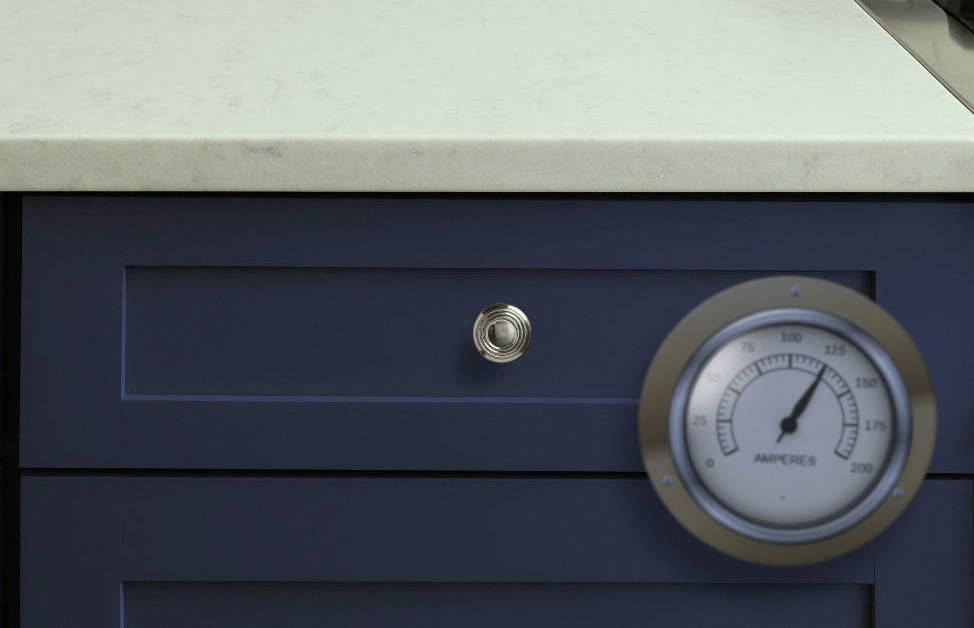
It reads {"value": 125, "unit": "A"}
